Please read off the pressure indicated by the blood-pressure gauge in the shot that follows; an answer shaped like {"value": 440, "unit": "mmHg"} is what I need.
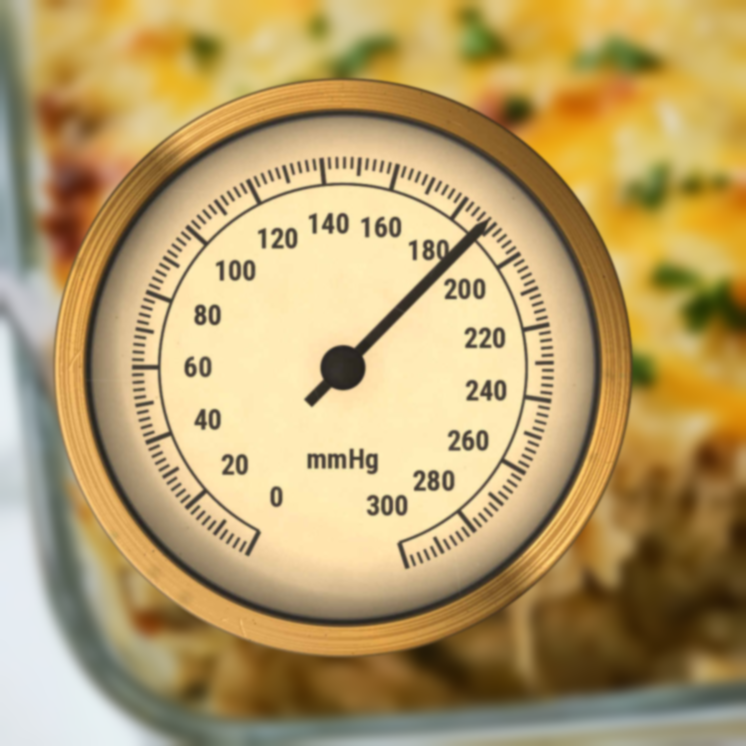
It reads {"value": 188, "unit": "mmHg"}
